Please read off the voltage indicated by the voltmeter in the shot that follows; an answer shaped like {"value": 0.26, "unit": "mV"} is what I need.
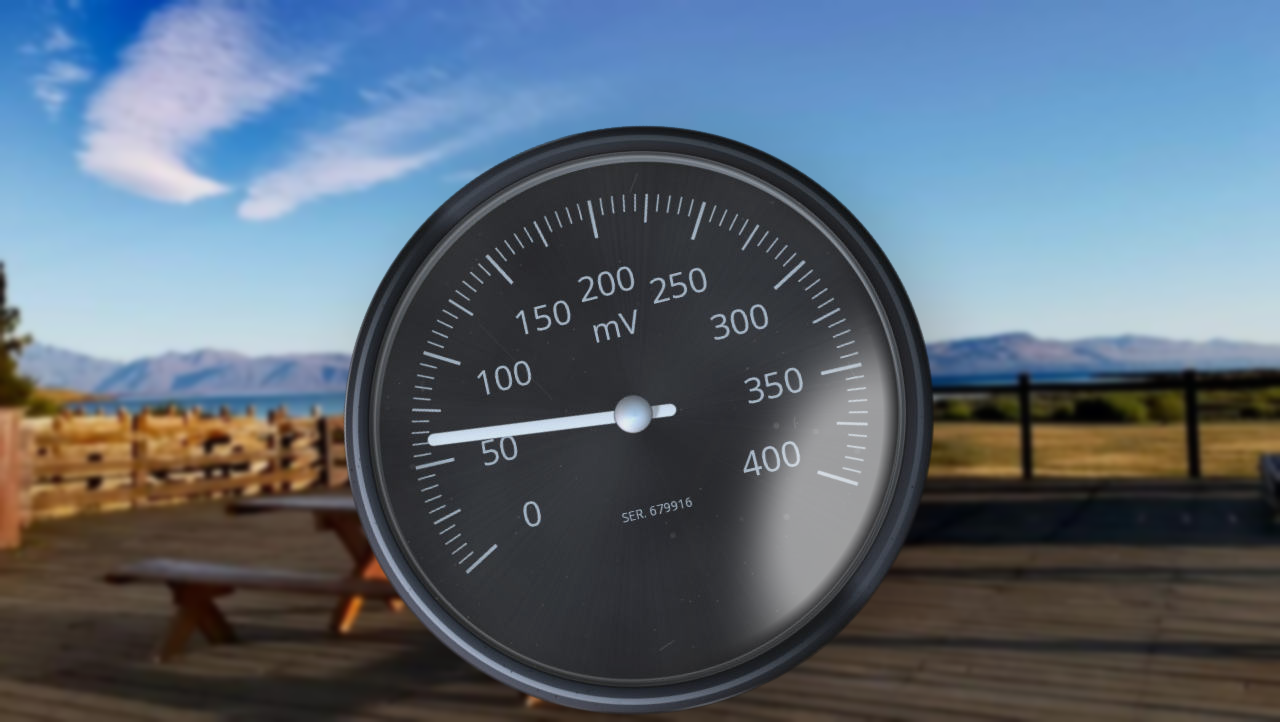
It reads {"value": 60, "unit": "mV"}
